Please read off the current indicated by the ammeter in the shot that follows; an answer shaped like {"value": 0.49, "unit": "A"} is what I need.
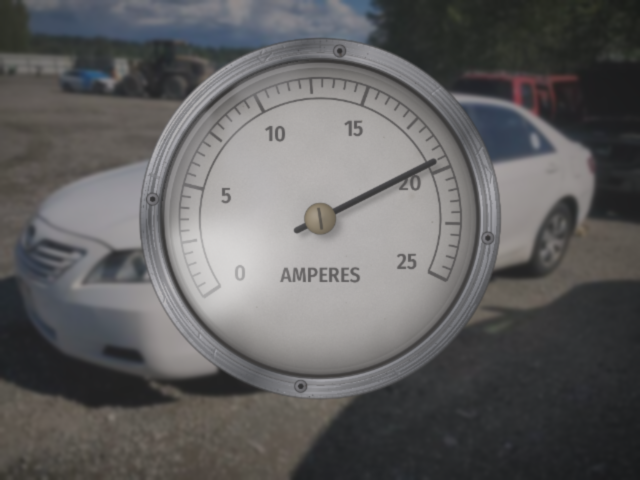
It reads {"value": 19.5, "unit": "A"}
